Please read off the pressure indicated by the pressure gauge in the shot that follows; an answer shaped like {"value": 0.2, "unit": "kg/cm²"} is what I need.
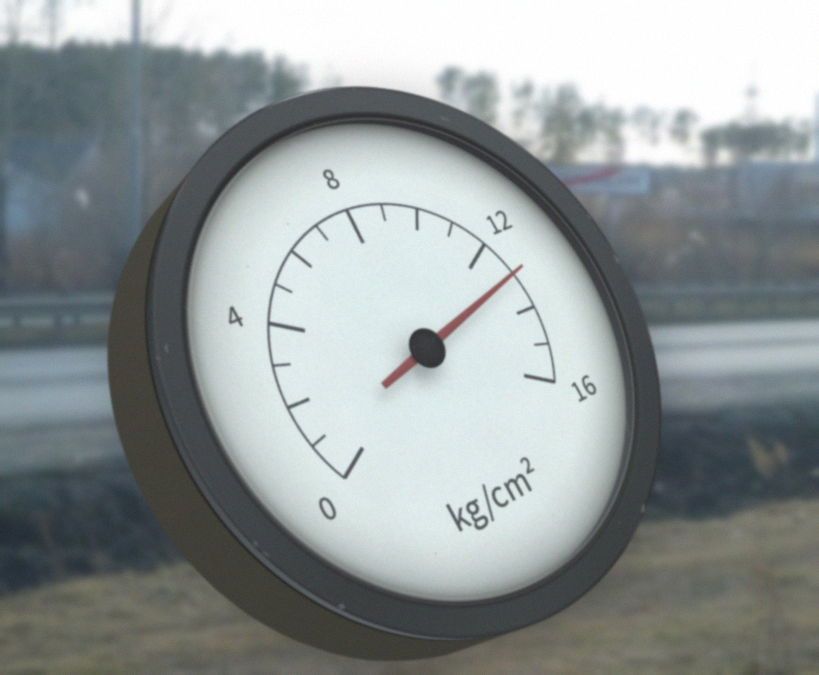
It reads {"value": 13, "unit": "kg/cm²"}
